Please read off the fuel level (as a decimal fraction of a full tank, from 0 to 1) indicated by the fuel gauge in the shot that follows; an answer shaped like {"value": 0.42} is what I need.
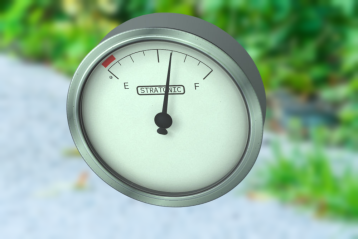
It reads {"value": 0.625}
